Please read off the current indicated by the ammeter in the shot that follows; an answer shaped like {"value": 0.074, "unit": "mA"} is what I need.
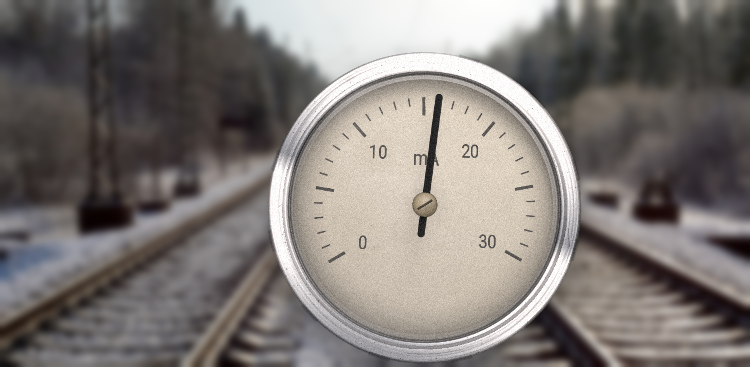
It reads {"value": 16, "unit": "mA"}
